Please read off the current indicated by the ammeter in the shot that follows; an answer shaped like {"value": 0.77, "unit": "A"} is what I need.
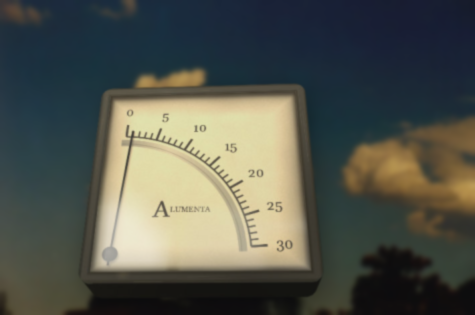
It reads {"value": 1, "unit": "A"}
